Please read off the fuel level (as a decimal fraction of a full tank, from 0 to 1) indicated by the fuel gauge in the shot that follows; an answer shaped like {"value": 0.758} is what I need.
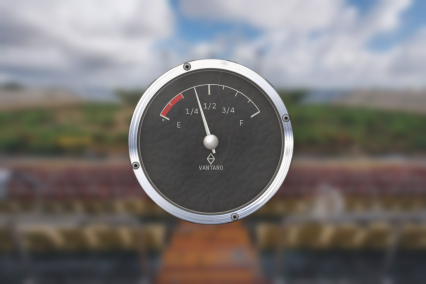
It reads {"value": 0.375}
